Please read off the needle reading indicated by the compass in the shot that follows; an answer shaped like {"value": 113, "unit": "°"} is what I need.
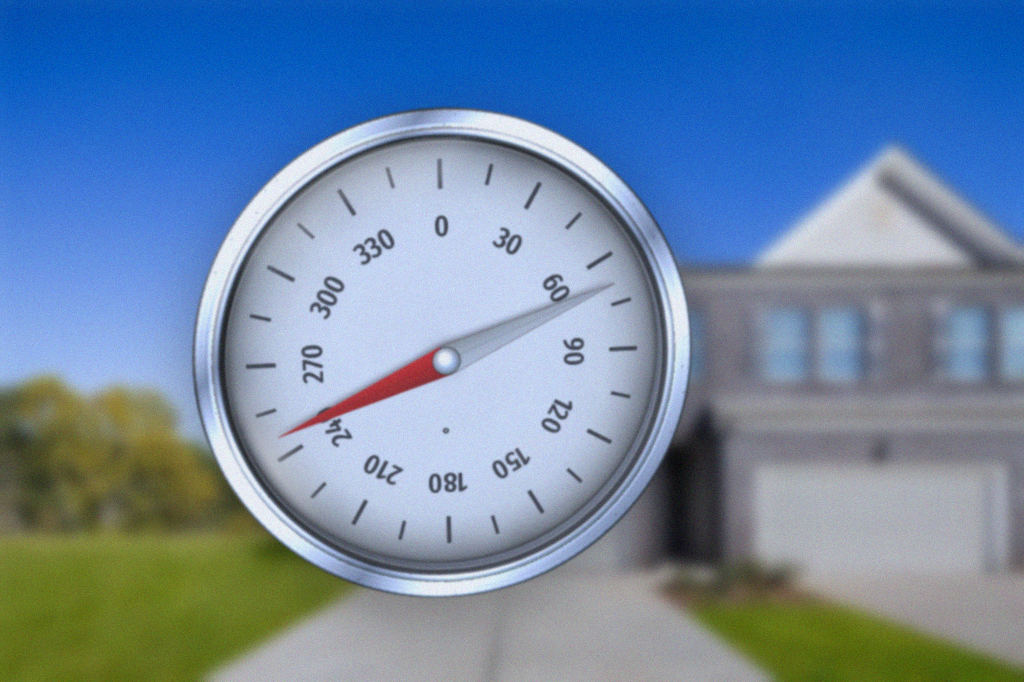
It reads {"value": 247.5, "unit": "°"}
